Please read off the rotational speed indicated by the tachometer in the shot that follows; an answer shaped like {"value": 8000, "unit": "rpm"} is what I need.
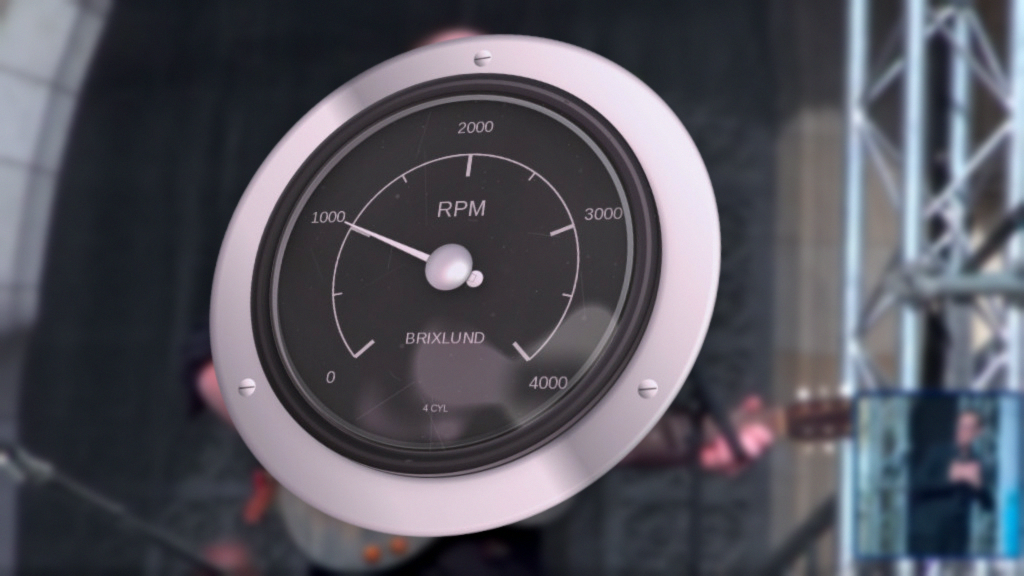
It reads {"value": 1000, "unit": "rpm"}
